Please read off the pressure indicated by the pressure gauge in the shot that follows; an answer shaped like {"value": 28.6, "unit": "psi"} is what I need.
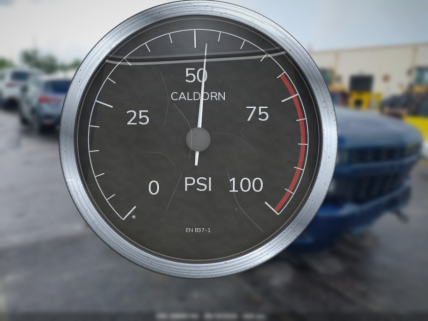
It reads {"value": 52.5, "unit": "psi"}
